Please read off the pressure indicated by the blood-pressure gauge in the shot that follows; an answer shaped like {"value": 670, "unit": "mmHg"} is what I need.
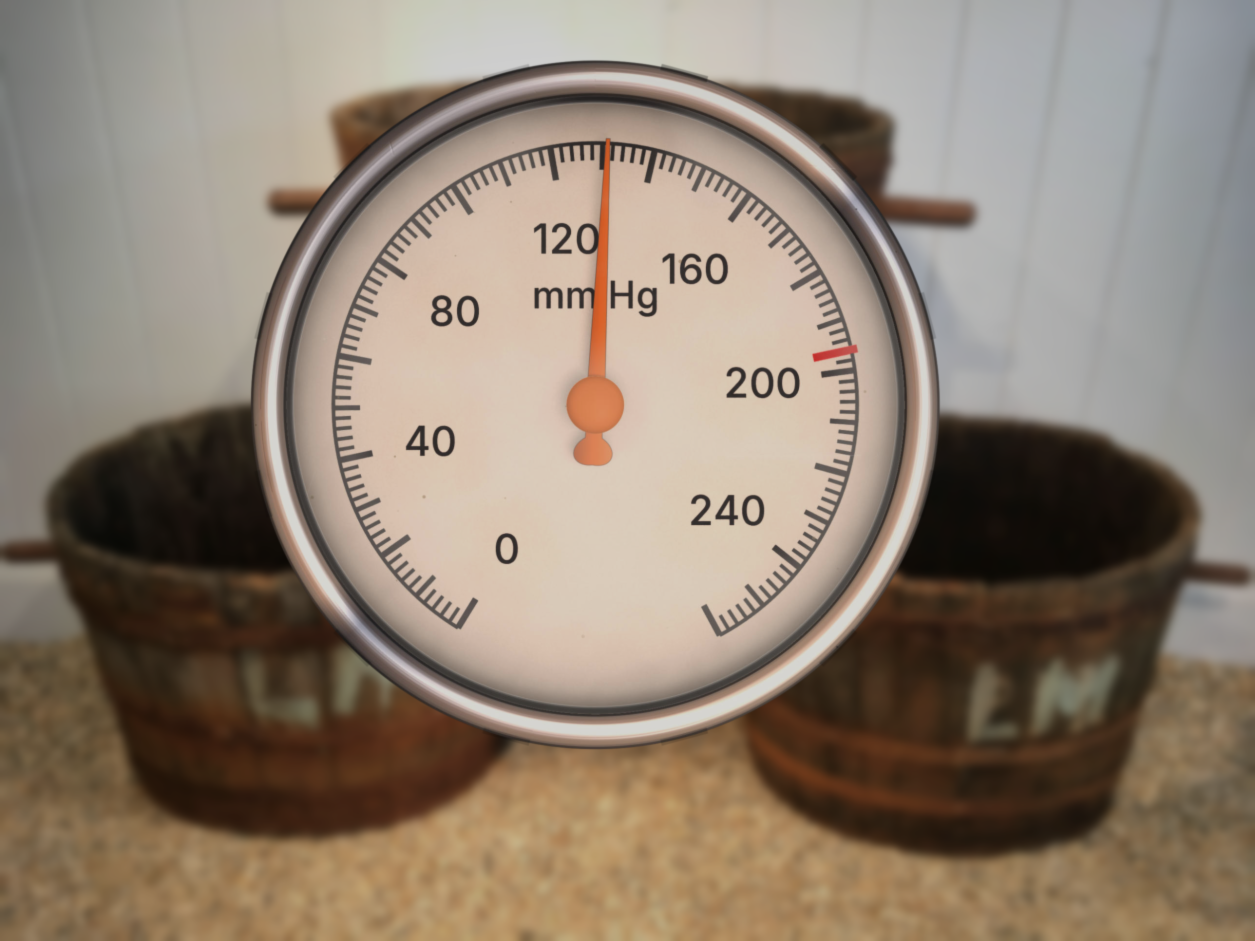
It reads {"value": 131, "unit": "mmHg"}
